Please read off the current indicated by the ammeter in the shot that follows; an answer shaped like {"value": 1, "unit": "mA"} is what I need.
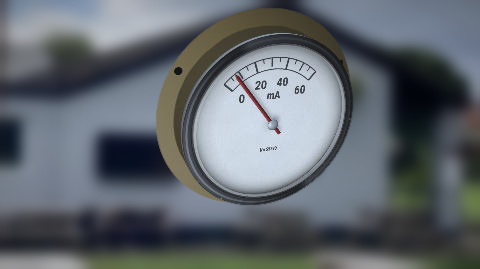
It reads {"value": 7.5, "unit": "mA"}
